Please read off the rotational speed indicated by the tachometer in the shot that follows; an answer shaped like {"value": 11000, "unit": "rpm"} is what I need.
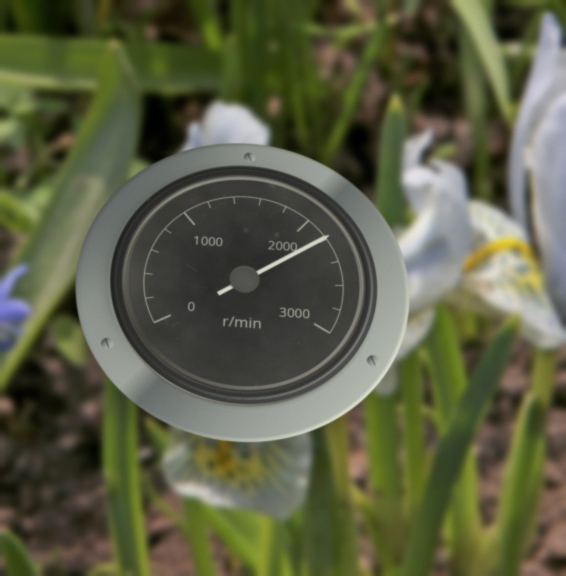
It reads {"value": 2200, "unit": "rpm"}
